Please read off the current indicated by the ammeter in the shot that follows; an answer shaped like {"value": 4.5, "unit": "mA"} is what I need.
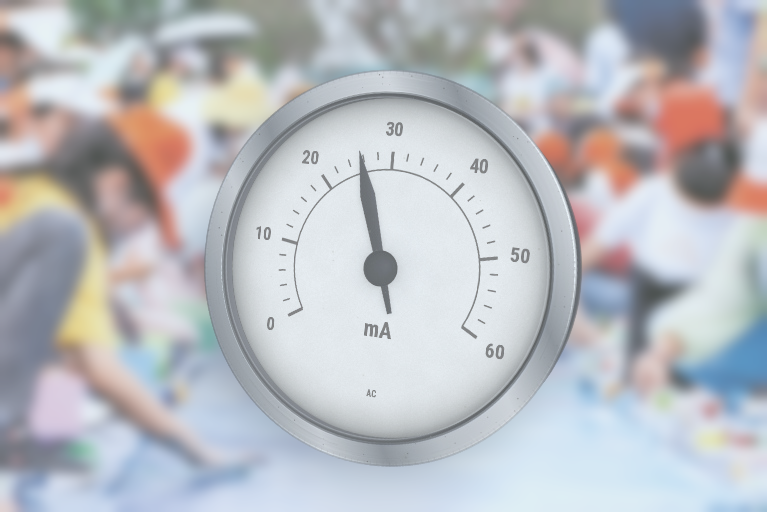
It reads {"value": 26, "unit": "mA"}
